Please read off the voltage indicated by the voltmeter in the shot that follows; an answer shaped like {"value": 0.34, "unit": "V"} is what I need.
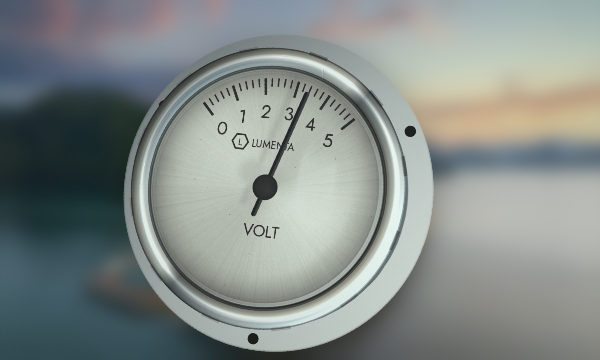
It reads {"value": 3.4, "unit": "V"}
